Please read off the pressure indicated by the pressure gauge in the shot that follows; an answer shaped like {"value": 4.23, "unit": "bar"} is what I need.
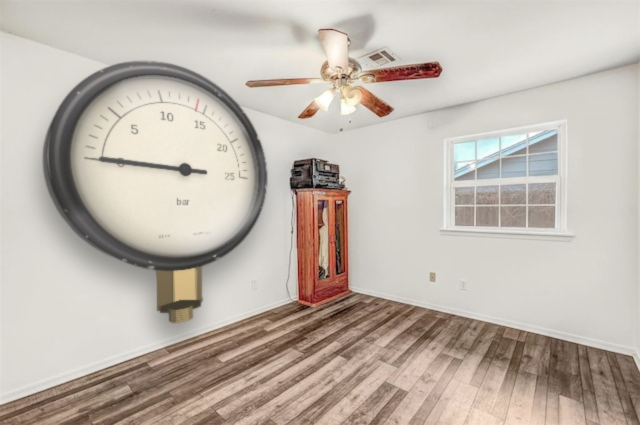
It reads {"value": 0, "unit": "bar"}
